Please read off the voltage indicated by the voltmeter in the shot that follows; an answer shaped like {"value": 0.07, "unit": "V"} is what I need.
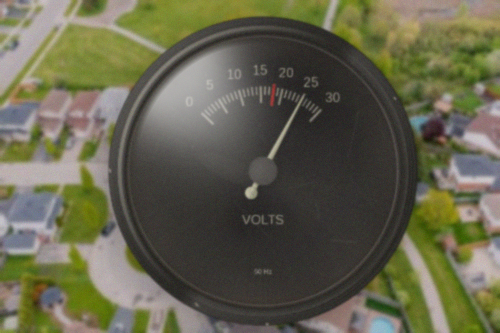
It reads {"value": 25, "unit": "V"}
